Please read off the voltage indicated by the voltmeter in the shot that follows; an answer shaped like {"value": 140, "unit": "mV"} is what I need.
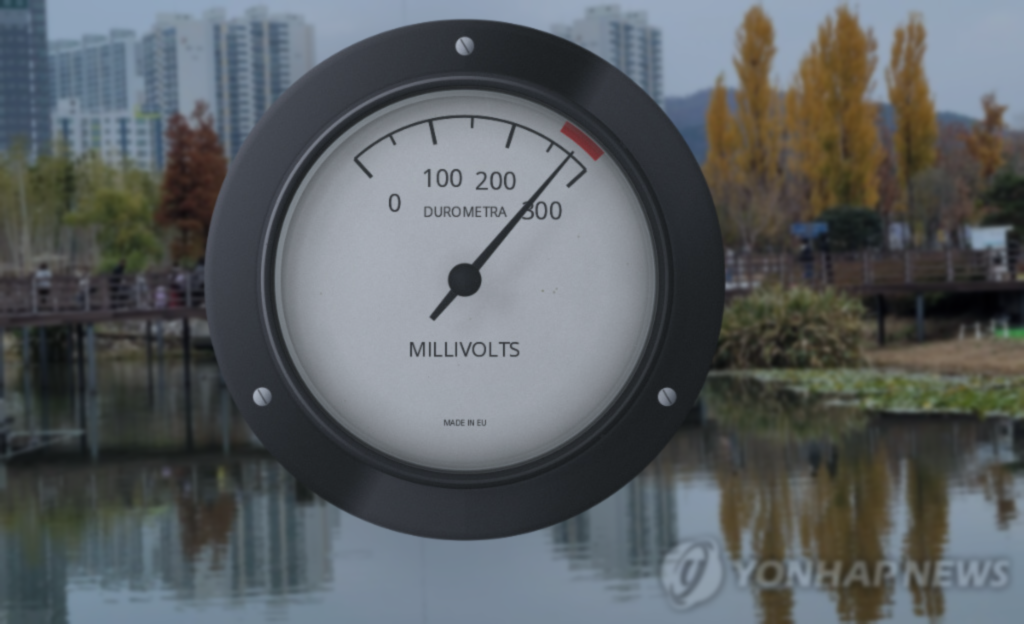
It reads {"value": 275, "unit": "mV"}
